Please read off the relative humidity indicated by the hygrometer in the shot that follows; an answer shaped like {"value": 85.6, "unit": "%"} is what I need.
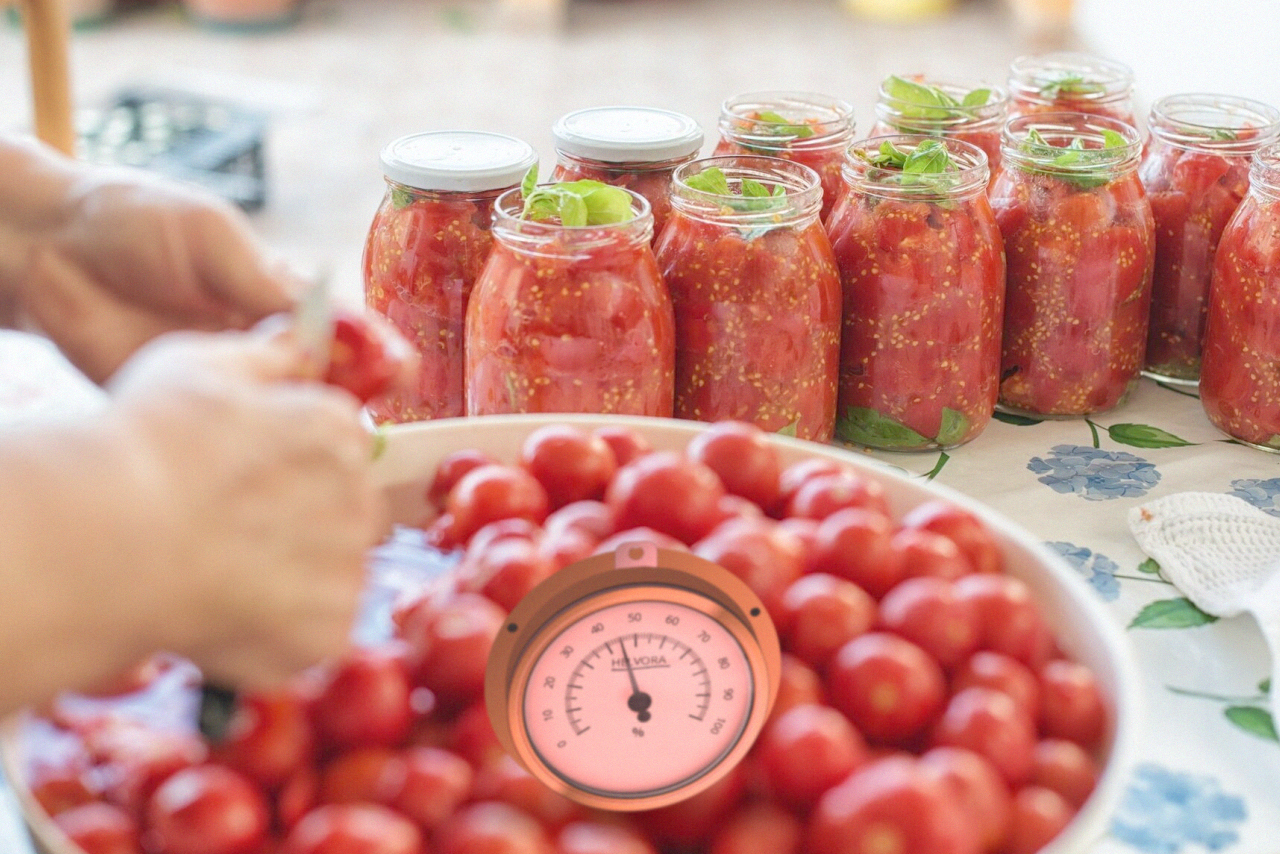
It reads {"value": 45, "unit": "%"}
